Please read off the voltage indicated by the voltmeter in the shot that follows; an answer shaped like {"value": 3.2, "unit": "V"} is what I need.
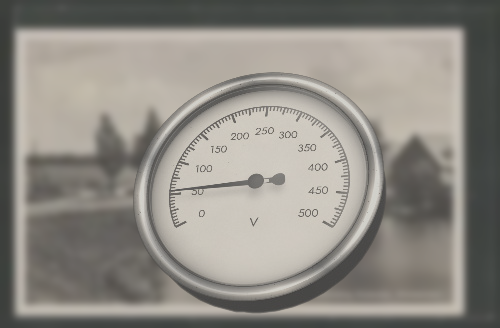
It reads {"value": 50, "unit": "V"}
